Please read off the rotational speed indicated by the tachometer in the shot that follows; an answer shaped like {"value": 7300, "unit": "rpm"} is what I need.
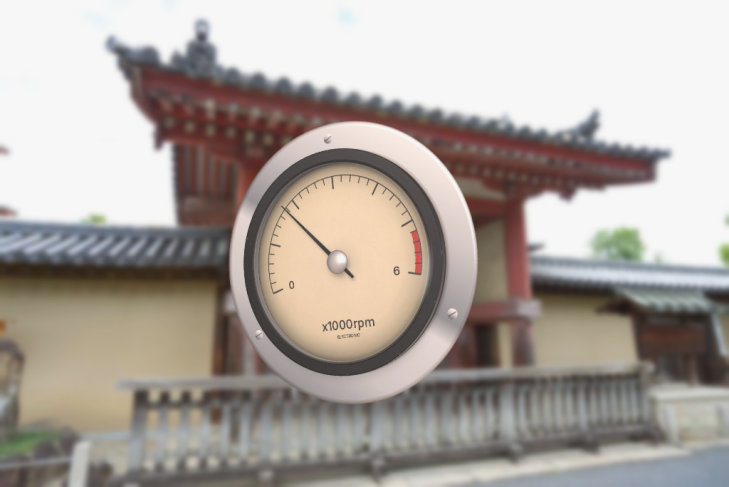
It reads {"value": 1800, "unit": "rpm"}
